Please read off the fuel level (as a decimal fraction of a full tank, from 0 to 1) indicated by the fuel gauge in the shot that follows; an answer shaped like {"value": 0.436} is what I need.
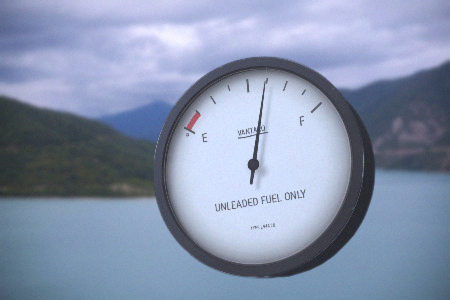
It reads {"value": 0.625}
